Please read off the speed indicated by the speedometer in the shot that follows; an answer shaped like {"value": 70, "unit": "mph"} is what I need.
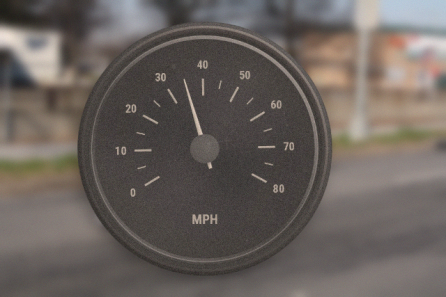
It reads {"value": 35, "unit": "mph"}
